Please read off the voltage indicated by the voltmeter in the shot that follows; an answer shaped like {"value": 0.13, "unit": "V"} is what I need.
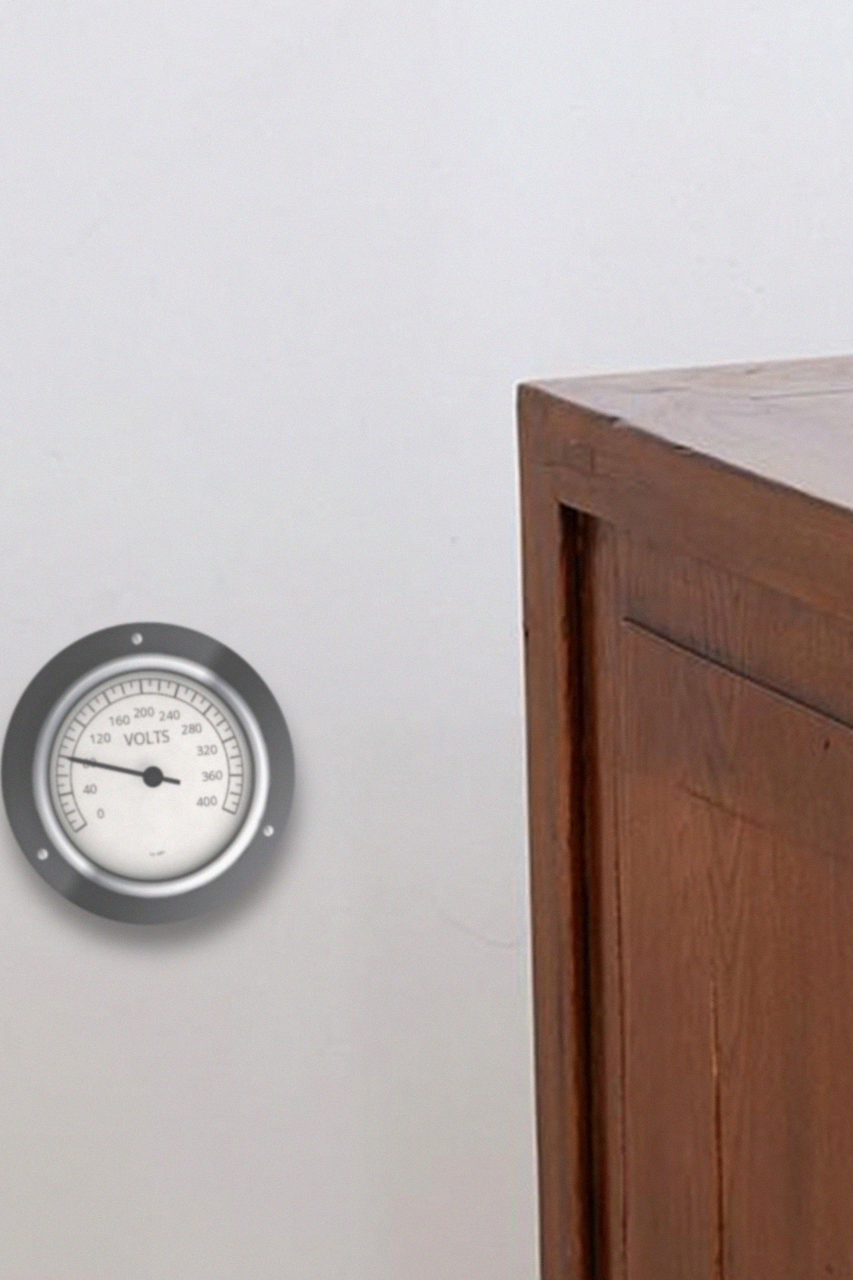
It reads {"value": 80, "unit": "V"}
